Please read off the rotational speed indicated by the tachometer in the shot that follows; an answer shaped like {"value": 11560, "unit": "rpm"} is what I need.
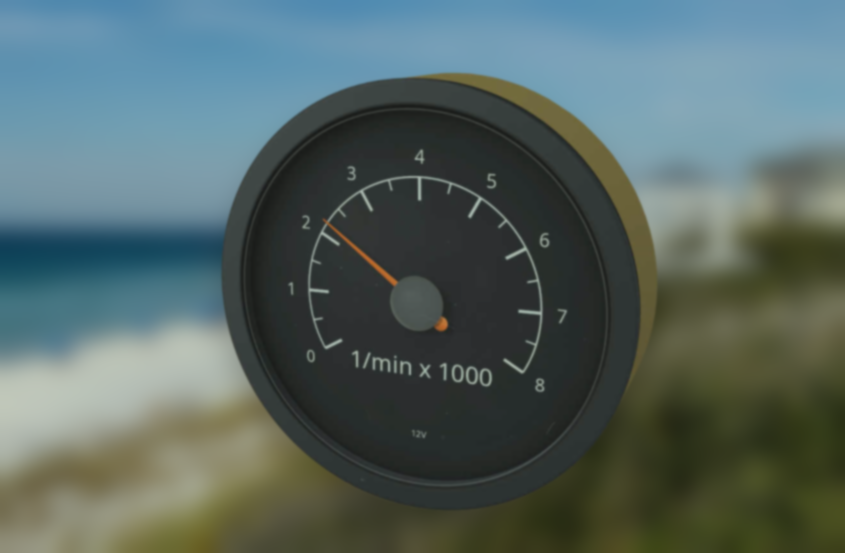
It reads {"value": 2250, "unit": "rpm"}
